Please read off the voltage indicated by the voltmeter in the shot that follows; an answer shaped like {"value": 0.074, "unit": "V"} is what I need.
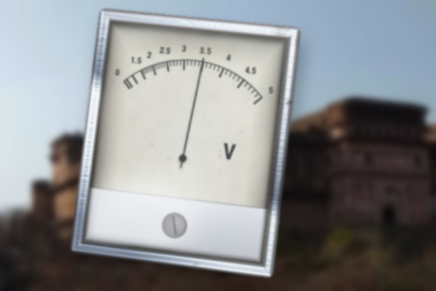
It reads {"value": 3.5, "unit": "V"}
